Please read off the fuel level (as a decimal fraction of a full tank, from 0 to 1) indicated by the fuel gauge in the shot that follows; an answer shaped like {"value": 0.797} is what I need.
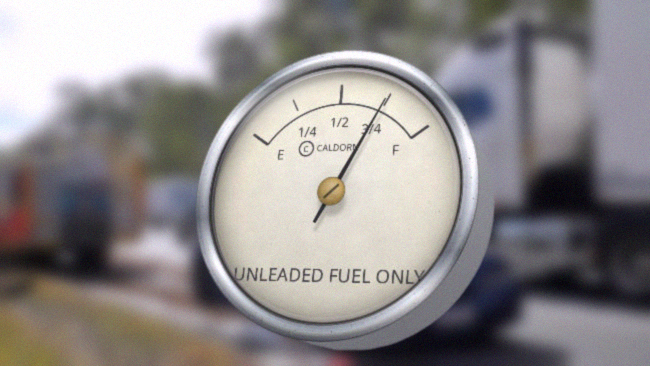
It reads {"value": 0.75}
